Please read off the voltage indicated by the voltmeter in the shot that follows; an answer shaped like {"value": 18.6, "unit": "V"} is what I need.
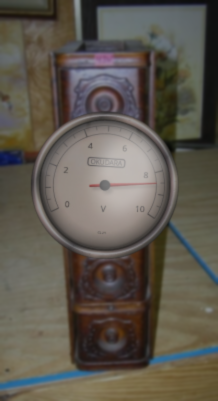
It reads {"value": 8.5, "unit": "V"}
